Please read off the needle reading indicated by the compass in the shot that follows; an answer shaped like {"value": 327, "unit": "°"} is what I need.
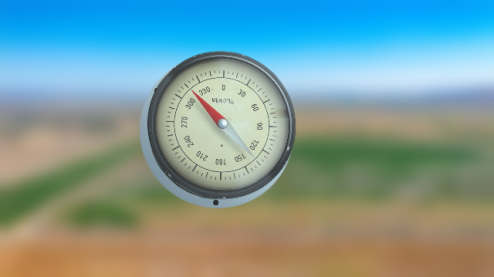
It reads {"value": 315, "unit": "°"}
